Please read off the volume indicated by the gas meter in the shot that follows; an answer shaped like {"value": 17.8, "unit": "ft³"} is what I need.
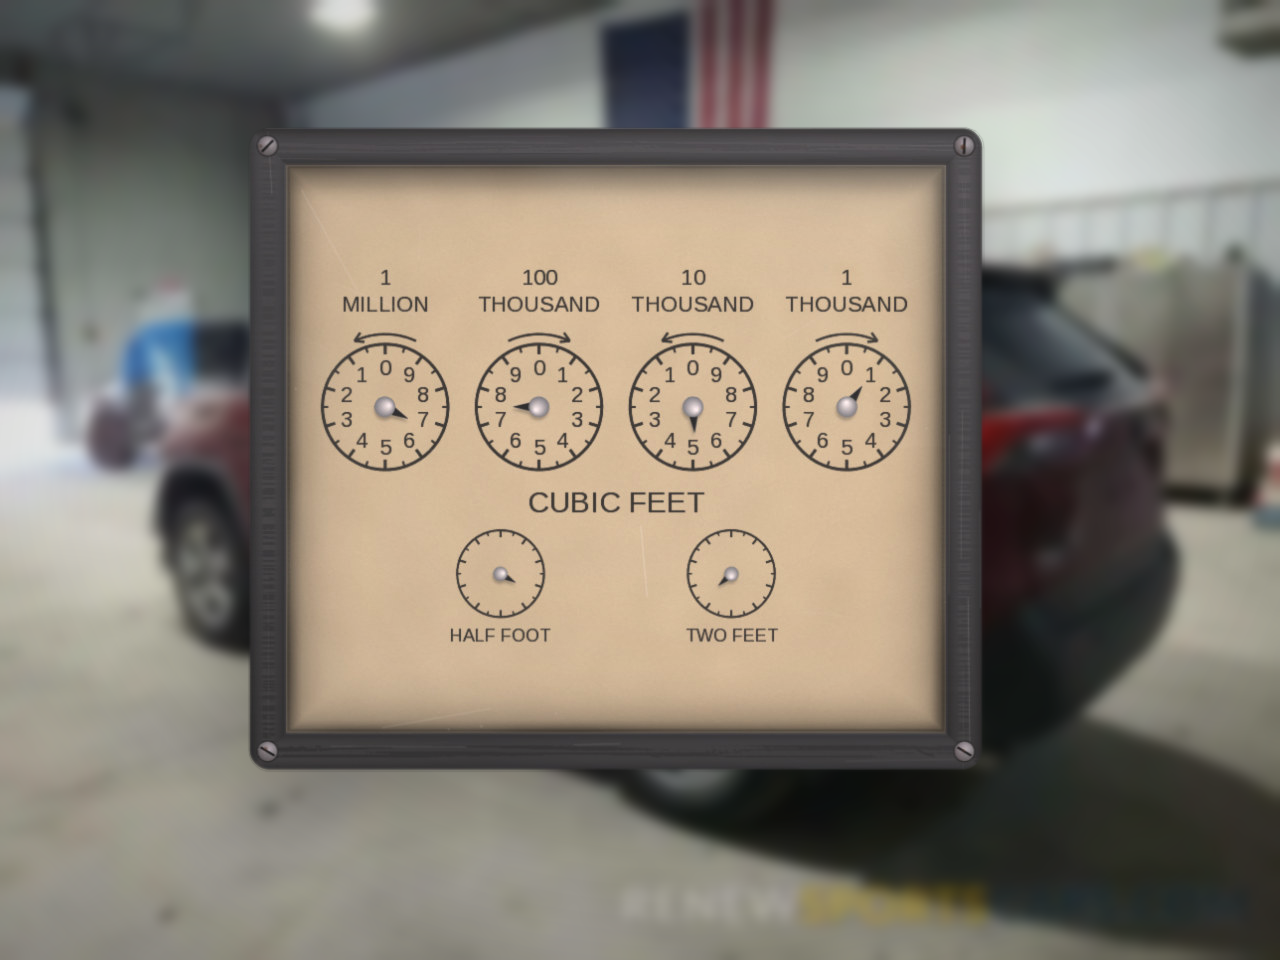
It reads {"value": 675100, "unit": "ft³"}
